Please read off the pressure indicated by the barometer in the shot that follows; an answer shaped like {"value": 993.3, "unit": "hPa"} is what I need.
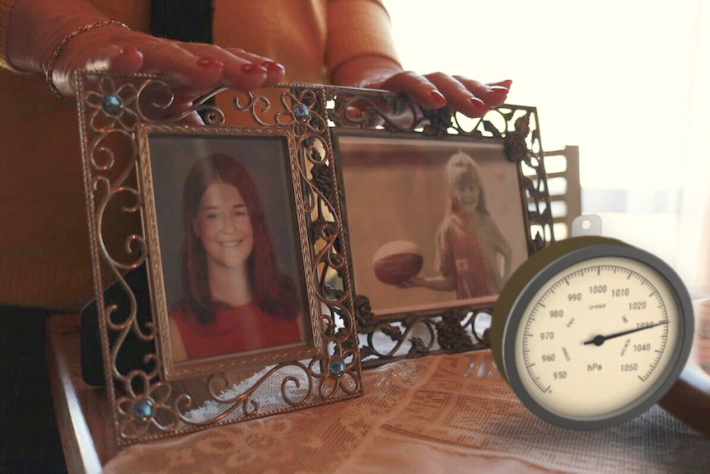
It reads {"value": 1030, "unit": "hPa"}
